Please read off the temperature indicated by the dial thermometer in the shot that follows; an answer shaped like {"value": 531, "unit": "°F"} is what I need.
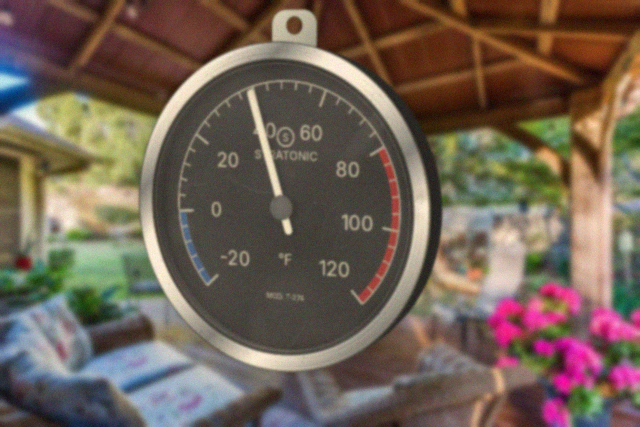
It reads {"value": 40, "unit": "°F"}
